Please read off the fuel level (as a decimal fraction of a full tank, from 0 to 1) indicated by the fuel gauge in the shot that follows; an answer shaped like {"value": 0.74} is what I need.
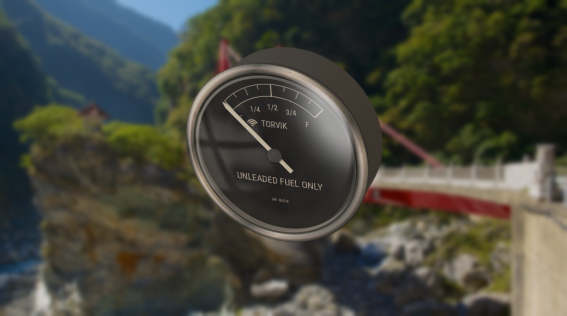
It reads {"value": 0}
